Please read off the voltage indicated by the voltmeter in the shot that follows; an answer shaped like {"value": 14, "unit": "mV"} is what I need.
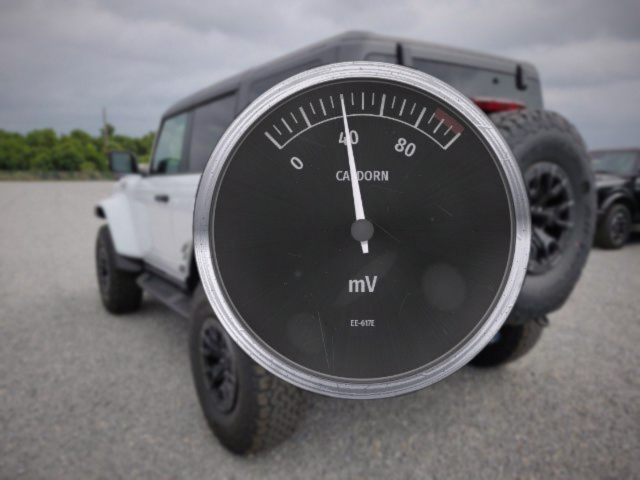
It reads {"value": 40, "unit": "mV"}
